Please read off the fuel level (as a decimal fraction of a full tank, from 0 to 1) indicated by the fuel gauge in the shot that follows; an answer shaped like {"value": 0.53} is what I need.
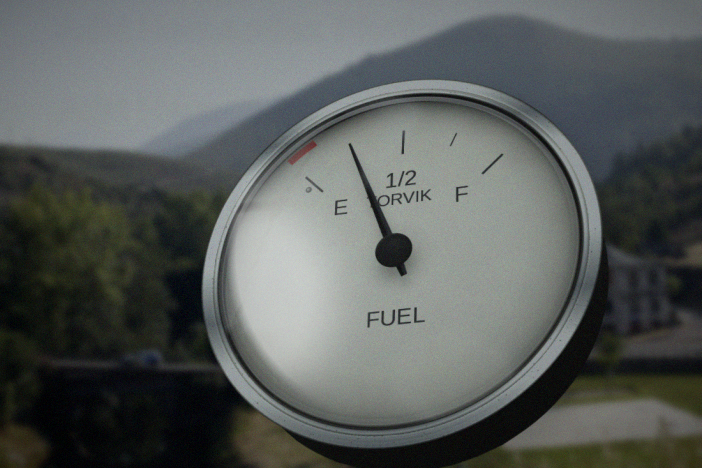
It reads {"value": 0.25}
